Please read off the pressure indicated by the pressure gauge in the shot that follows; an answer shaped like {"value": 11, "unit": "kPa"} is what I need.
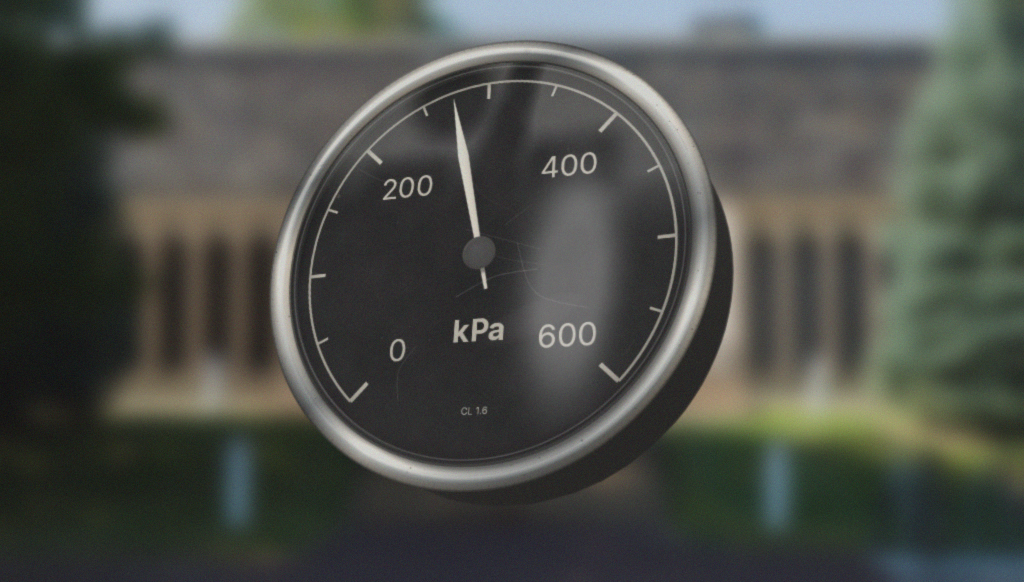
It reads {"value": 275, "unit": "kPa"}
